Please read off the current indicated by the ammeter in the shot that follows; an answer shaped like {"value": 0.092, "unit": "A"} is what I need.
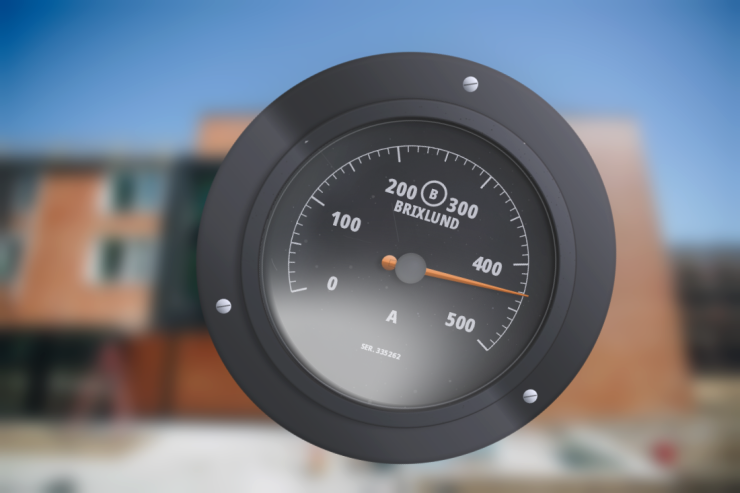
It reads {"value": 430, "unit": "A"}
